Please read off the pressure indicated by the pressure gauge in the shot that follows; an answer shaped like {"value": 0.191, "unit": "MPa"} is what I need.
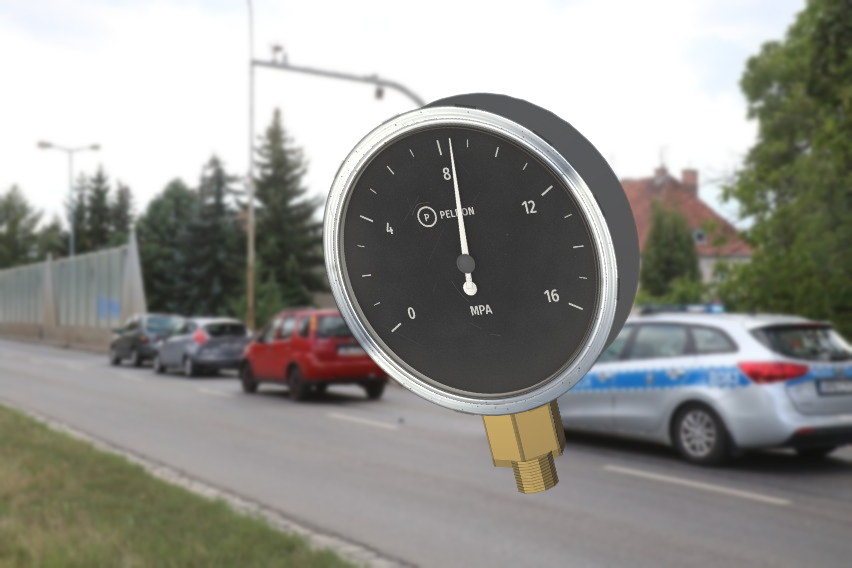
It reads {"value": 8.5, "unit": "MPa"}
